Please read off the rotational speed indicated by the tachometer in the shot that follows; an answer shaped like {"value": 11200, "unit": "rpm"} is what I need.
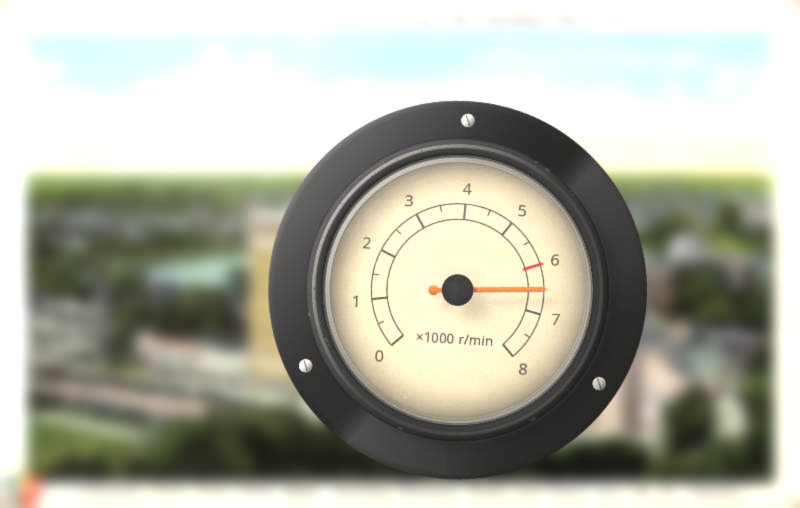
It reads {"value": 6500, "unit": "rpm"}
